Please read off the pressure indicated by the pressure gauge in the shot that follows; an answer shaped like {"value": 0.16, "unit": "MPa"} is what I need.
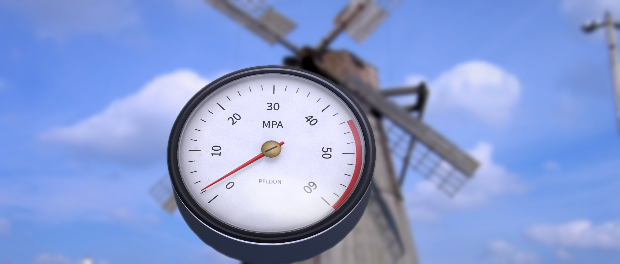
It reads {"value": 2, "unit": "MPa"}
